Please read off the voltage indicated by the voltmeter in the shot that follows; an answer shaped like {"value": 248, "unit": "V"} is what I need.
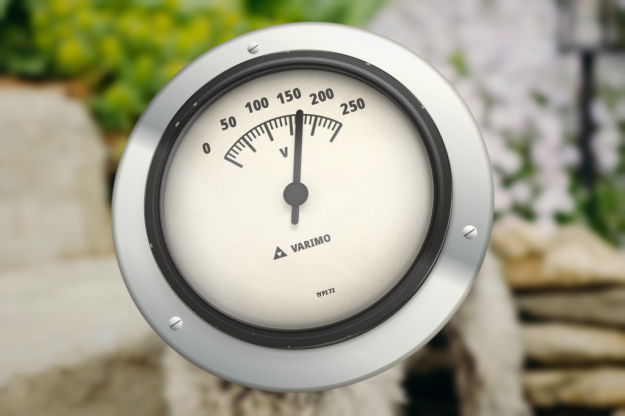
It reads {"value": 170, "unit": "V"}
